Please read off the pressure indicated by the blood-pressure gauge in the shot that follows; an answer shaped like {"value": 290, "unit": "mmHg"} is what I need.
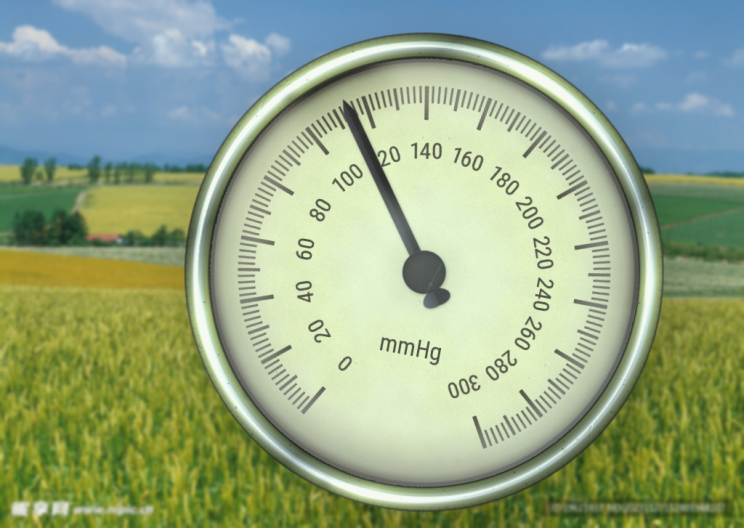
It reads {"value": 114, "unit": "mmHg"}
